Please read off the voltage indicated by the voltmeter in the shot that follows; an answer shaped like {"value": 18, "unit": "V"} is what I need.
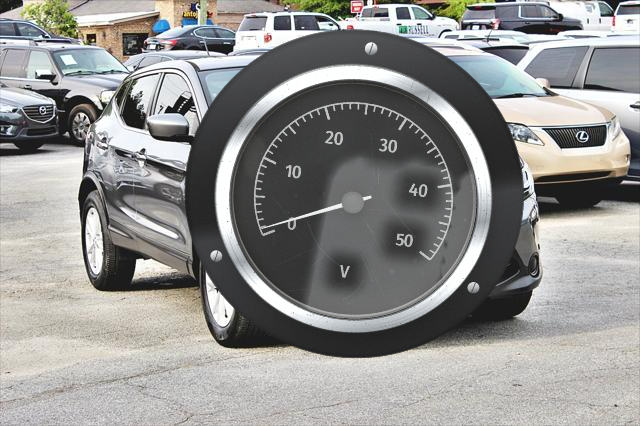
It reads {"value": 1, "unit": "V"}
